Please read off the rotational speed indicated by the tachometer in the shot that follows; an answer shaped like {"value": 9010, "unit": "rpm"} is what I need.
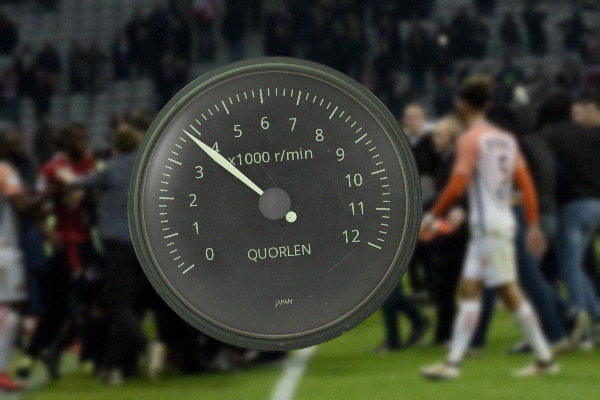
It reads {"value": 3800, "unit": "rpm"}
